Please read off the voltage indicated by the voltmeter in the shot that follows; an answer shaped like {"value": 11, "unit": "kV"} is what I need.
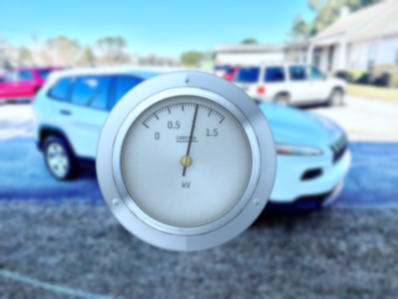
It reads {"value": 1, "unit": "kV"}
